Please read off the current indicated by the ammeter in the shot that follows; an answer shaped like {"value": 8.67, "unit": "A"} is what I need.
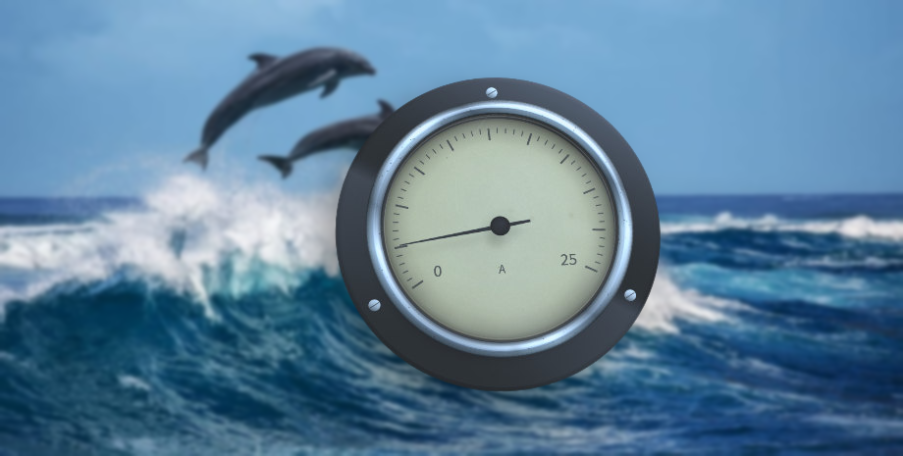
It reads {"value": 2.5, "unit": "A"}
